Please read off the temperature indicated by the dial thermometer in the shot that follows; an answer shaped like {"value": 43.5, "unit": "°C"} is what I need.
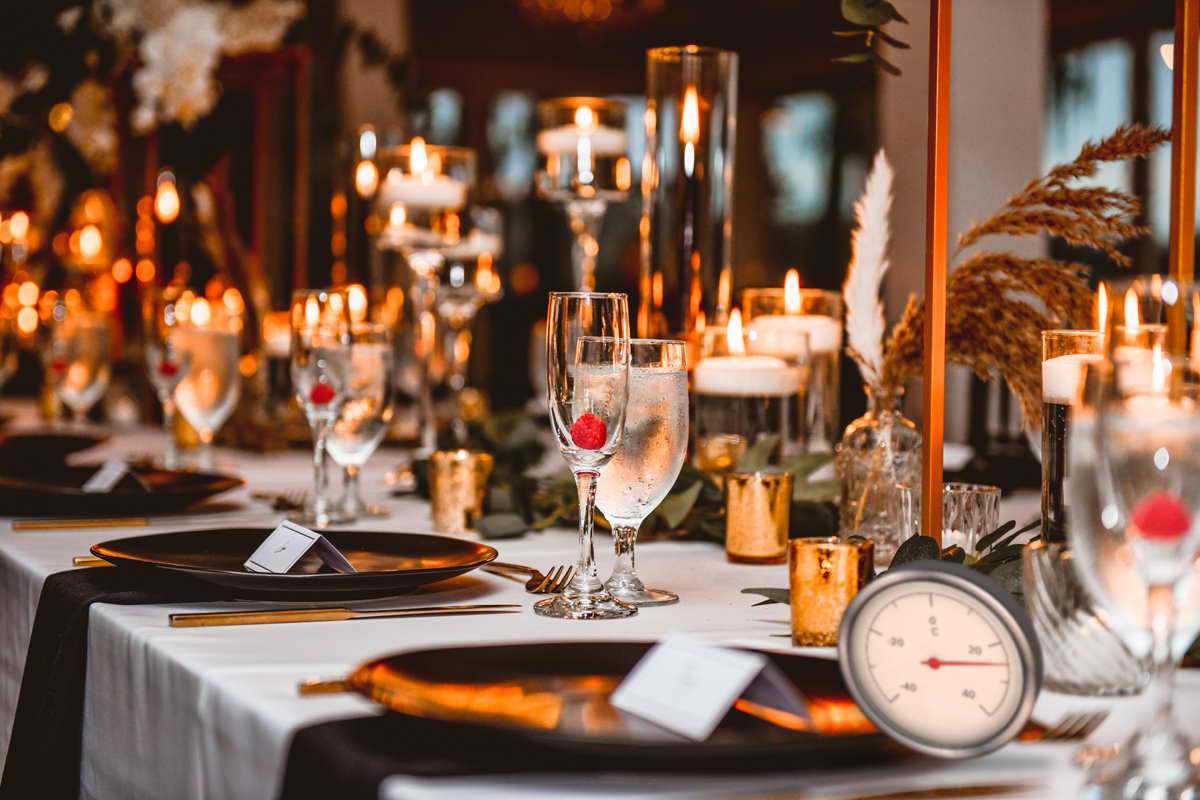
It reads {"value": 25, "unit": "°C"}
